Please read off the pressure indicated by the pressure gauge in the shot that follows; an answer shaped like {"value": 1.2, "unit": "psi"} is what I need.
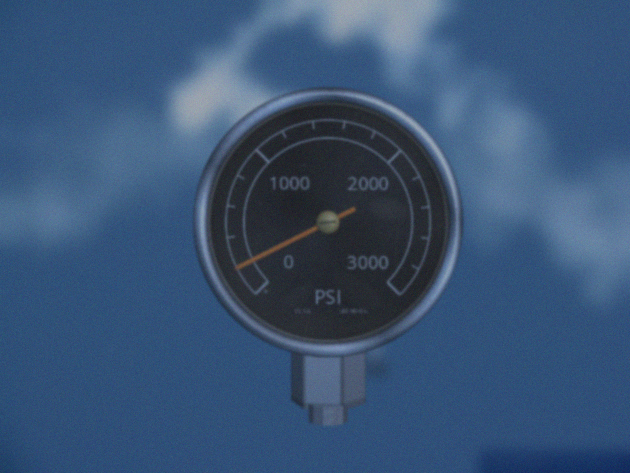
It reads {"value": 200, "unit": "psi"}
